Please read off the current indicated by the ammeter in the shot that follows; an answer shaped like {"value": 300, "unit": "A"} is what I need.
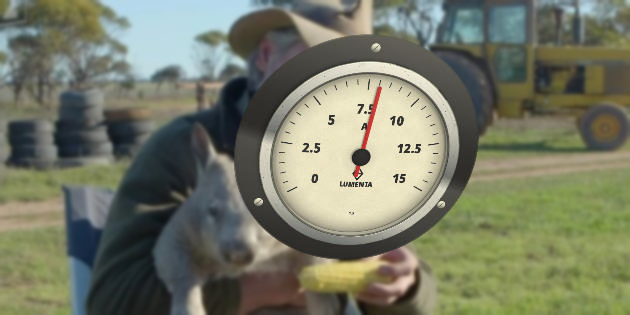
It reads {"value": 8, "unit": "A"}
